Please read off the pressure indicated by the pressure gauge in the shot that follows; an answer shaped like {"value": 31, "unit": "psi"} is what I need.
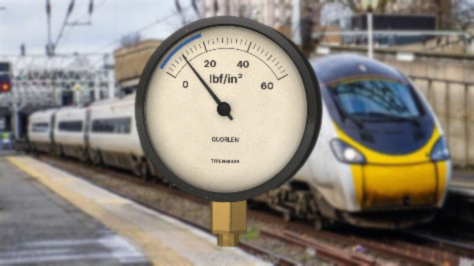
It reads {"value": 10, "unit": "psi"}
